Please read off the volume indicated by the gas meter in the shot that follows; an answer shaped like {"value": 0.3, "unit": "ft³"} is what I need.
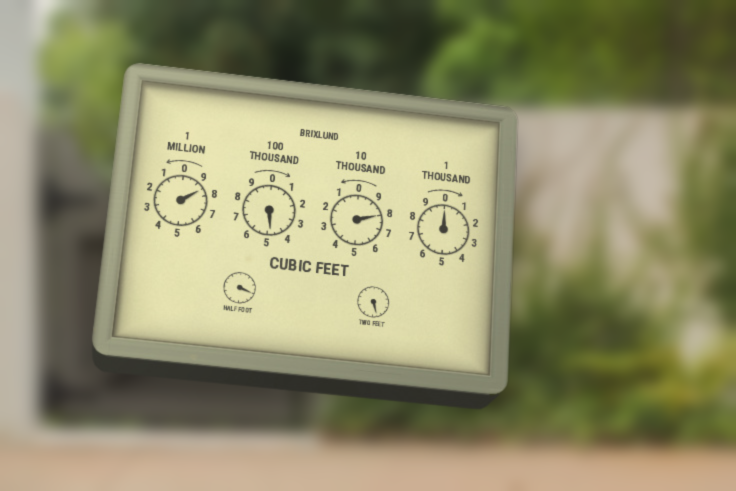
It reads {"value": 848000, "unit": "ft³"}
